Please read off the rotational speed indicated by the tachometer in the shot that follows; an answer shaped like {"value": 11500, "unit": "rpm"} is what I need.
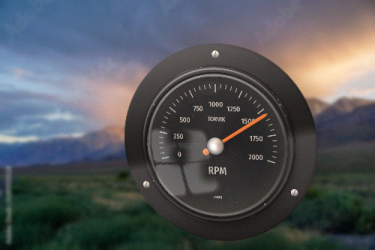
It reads {"value": 1550, "unit": "rpm"}
